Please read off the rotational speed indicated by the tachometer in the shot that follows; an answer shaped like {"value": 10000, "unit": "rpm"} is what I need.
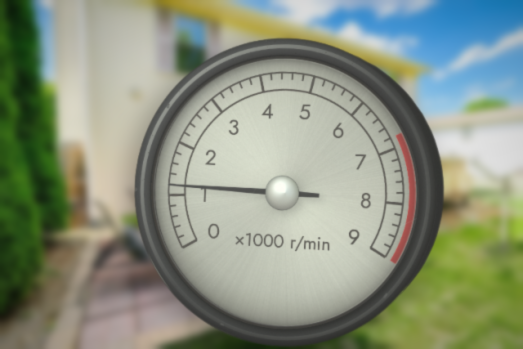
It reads {"value": 1200, "unit": "rpm"}
